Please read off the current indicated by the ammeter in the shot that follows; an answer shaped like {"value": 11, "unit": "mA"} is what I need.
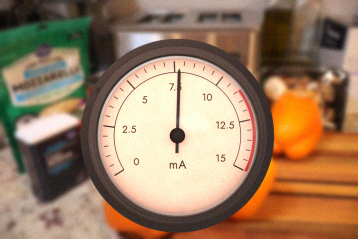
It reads {"value": 7.75, "unit": "mA"}
